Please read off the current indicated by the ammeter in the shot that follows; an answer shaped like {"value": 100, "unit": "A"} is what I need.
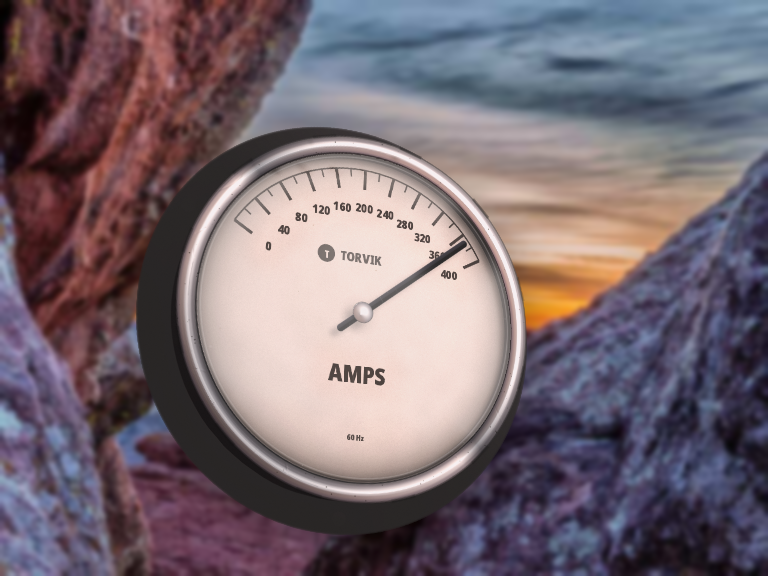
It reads {"value": 370, "unit": "A"}
